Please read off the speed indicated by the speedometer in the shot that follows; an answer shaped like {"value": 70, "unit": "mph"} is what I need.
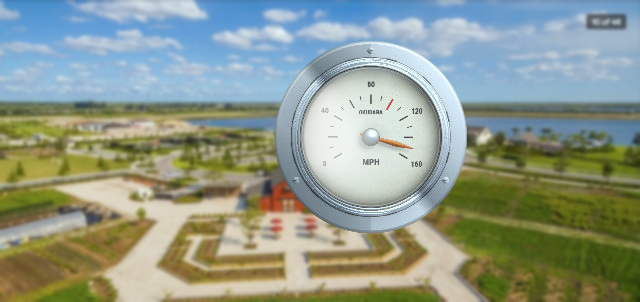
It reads {"value": 150, "unit": "mph"}
